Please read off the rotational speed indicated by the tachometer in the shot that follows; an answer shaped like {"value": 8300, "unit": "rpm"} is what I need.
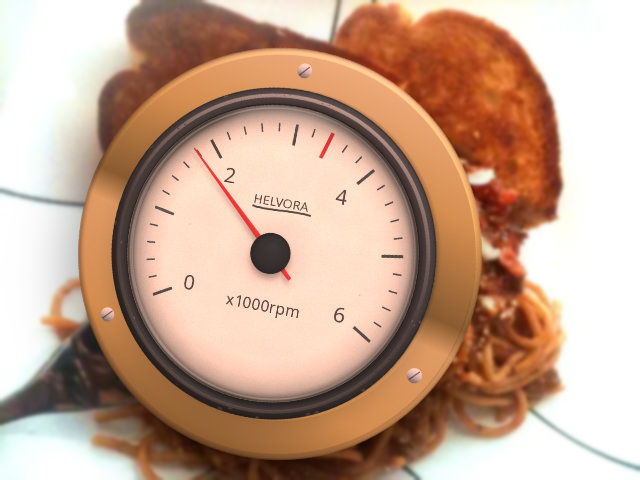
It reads {"value": 1800, "unit": "rpm"}
